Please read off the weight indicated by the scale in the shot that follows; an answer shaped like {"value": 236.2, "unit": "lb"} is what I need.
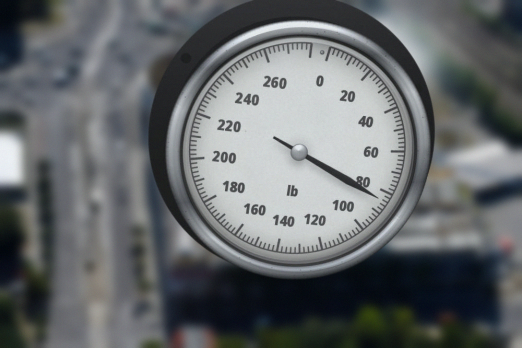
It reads {"value": 84, "unit": "lb"}
